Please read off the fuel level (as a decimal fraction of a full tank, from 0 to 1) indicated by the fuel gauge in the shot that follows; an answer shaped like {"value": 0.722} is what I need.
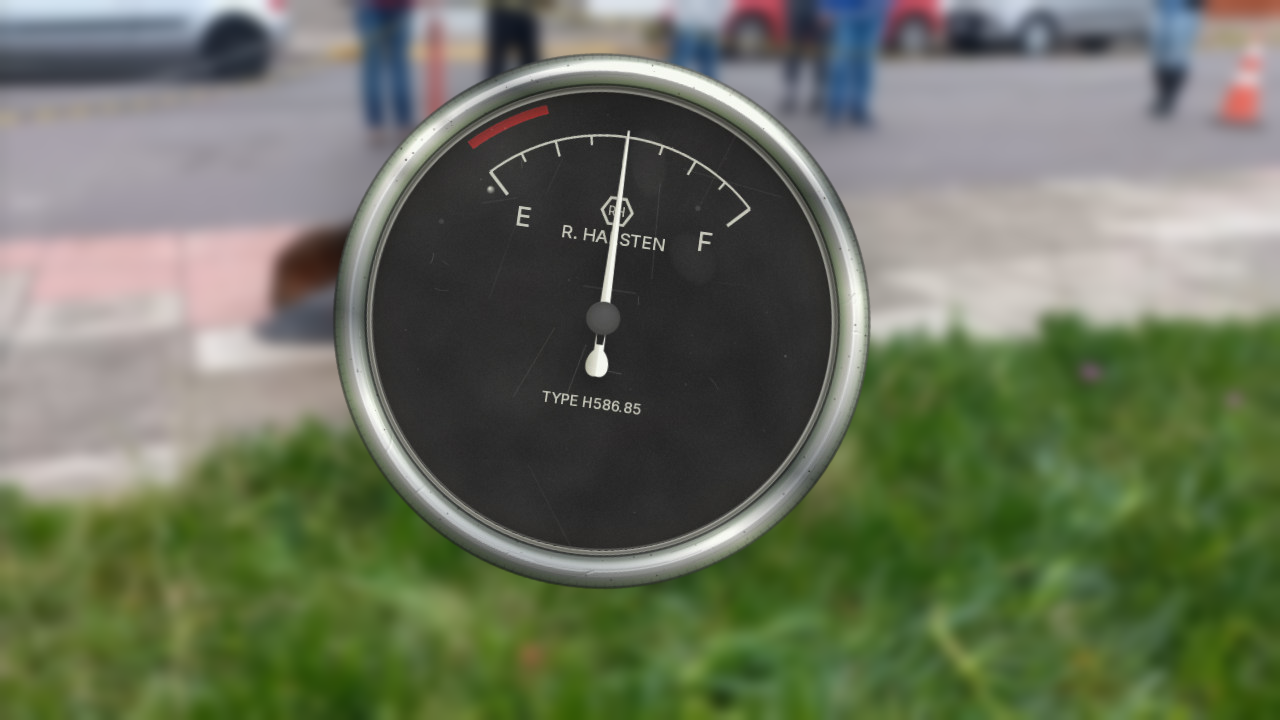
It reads {"value": 0.5}
